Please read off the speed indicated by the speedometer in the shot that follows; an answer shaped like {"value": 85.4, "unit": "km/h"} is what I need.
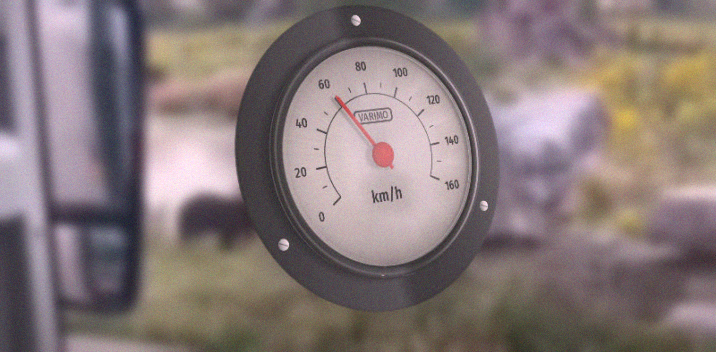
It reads {"value": 60, "unit": "km/h"}
